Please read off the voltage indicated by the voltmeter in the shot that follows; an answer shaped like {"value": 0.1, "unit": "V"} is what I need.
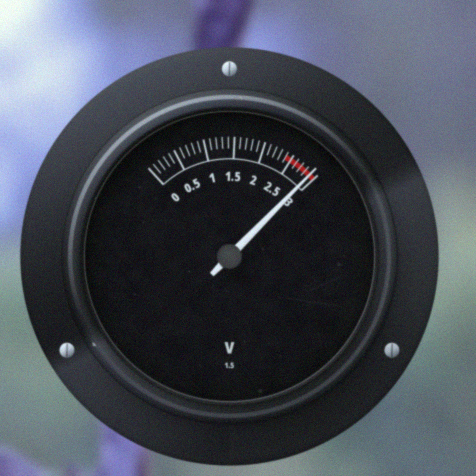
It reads {"value": 2.9, "unit": "V"}
